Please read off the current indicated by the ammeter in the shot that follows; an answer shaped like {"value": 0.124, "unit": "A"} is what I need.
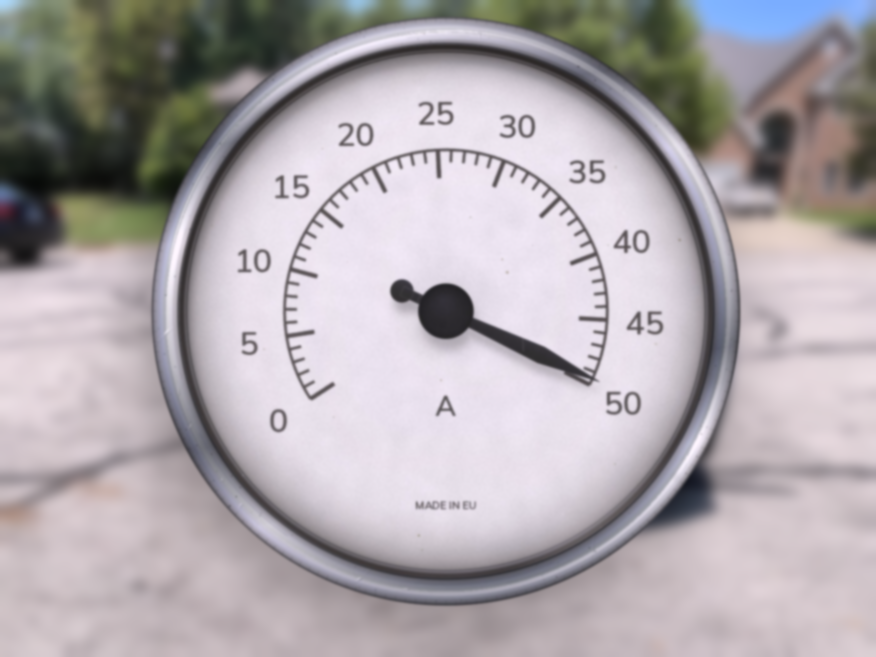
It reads {"value": 49.5, "unit": "A"}
